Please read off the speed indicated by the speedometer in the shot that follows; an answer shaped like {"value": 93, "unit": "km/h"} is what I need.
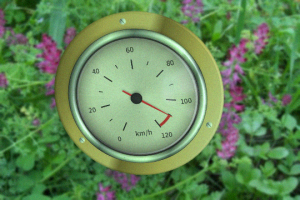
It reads {"value": 110, "unit": "km/h"}
